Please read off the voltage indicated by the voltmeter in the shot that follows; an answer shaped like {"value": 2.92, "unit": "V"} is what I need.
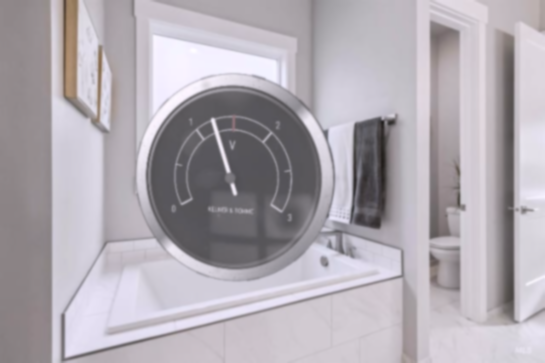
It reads {"value": 1.25, "unit": "V"}
